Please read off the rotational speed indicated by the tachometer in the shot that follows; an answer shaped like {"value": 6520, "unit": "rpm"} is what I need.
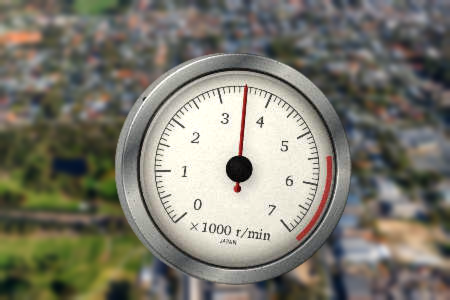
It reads {"value": 3500, "unit": "rpm"}
